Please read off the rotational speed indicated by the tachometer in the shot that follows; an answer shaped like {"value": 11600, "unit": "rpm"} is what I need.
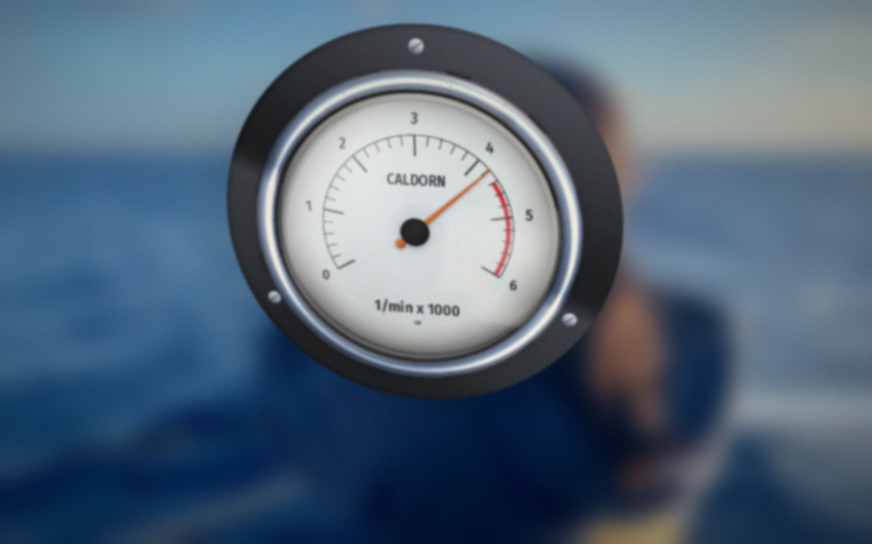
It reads {"value": 4200, "unit": "rpm"}
